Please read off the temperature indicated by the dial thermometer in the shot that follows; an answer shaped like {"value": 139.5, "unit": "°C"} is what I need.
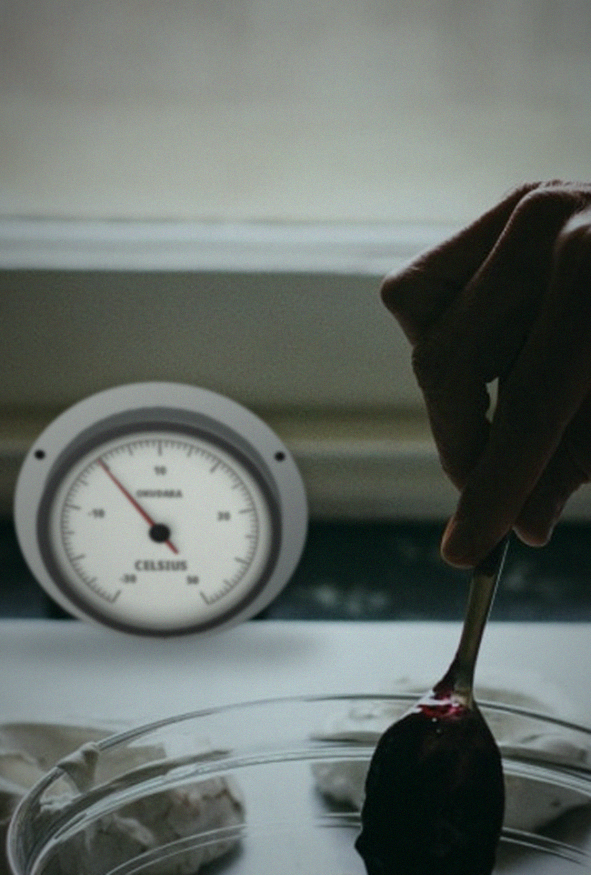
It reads {"value": 0, "unit": "°C"}
